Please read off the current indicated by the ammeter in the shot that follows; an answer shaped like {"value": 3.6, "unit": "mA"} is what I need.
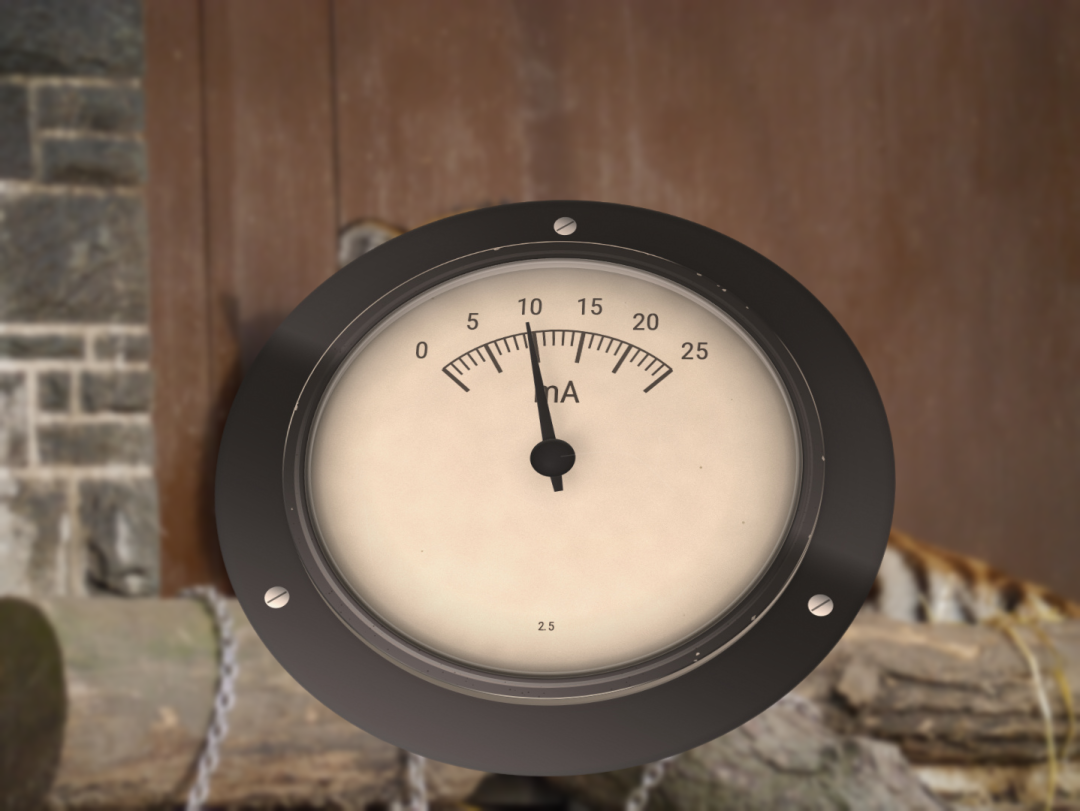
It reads {"value": 9.5, "unit": "mA"}
